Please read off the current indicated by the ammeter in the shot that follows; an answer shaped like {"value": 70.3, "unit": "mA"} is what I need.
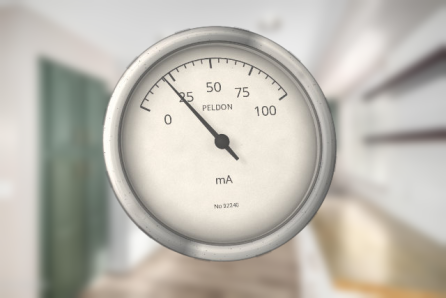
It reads {"value": 20, "unit": "mA"}
